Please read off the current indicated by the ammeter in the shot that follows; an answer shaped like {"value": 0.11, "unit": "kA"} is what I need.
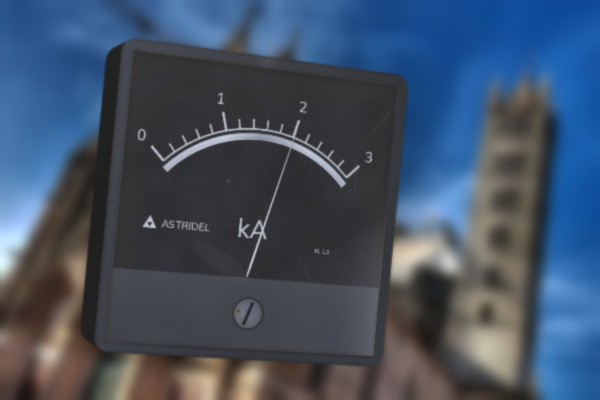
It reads {"value": 2, "unit": "kA"}
